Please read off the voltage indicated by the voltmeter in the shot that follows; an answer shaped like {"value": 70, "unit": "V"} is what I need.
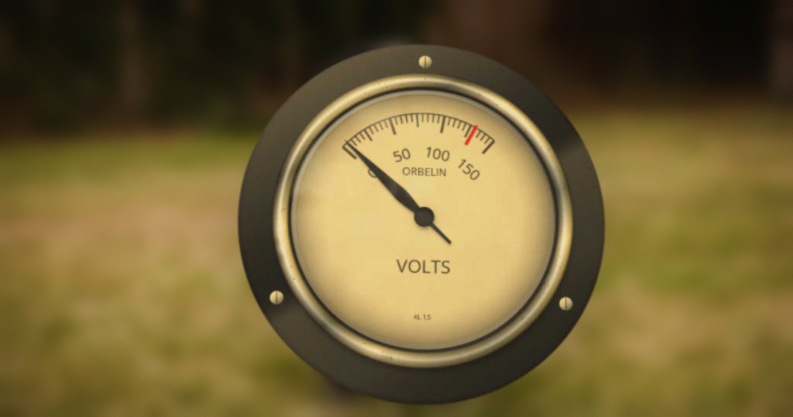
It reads {"value": 5, "unit": "V"}
